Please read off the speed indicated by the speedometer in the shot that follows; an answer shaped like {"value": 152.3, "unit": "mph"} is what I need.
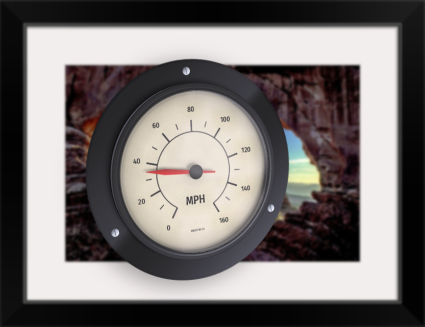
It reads {"value": 35, "unit": "mph"}
